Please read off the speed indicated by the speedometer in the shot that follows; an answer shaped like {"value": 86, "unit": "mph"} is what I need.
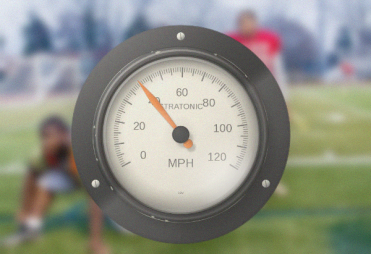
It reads {"value": 40, "unit": "mph"}
